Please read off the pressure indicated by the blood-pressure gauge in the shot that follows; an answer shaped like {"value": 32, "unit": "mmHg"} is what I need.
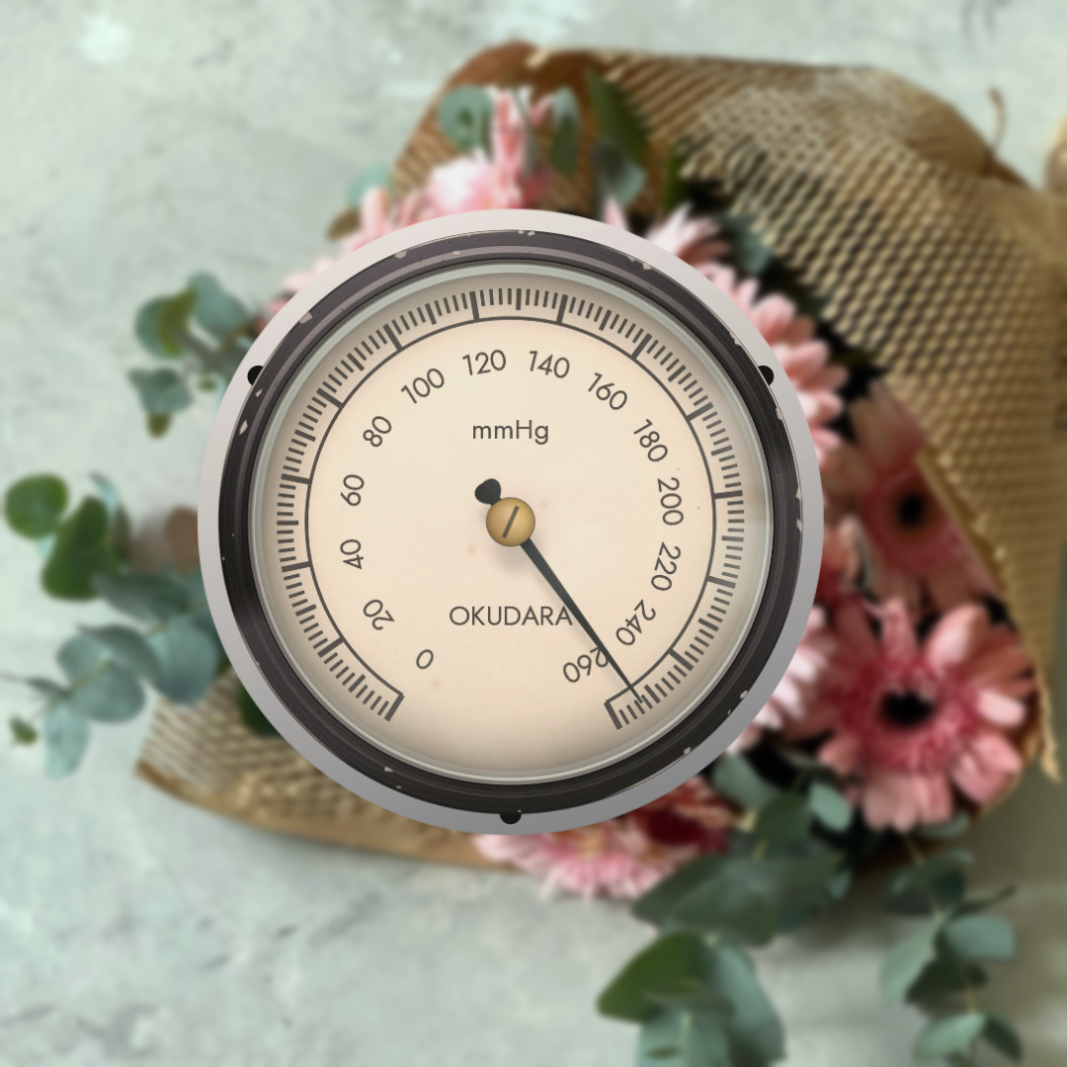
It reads {"value": 253, "unit": "mmHg"}
